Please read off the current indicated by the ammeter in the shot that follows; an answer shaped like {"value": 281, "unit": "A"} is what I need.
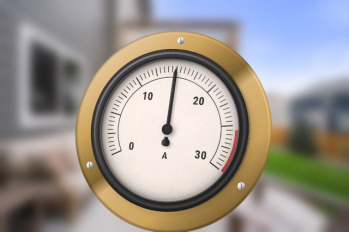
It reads {"value": 15, "unit": "A"}
